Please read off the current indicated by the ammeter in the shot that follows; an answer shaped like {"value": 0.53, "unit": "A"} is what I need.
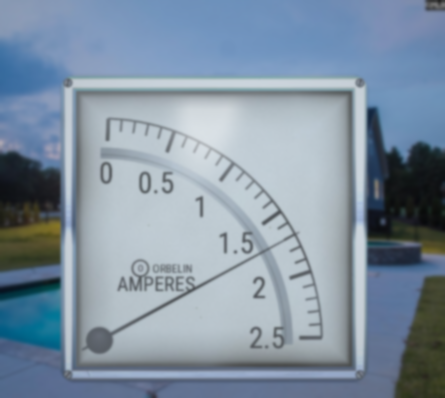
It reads {"value": 1.7, "unit": "A"}
